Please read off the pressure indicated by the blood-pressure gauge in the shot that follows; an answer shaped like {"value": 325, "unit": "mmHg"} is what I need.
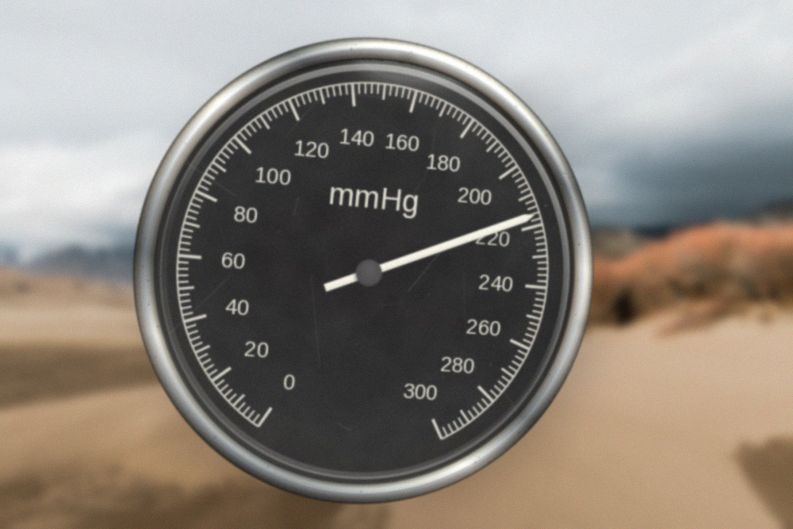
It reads {"value": 216, "unit": "mmHg"}
